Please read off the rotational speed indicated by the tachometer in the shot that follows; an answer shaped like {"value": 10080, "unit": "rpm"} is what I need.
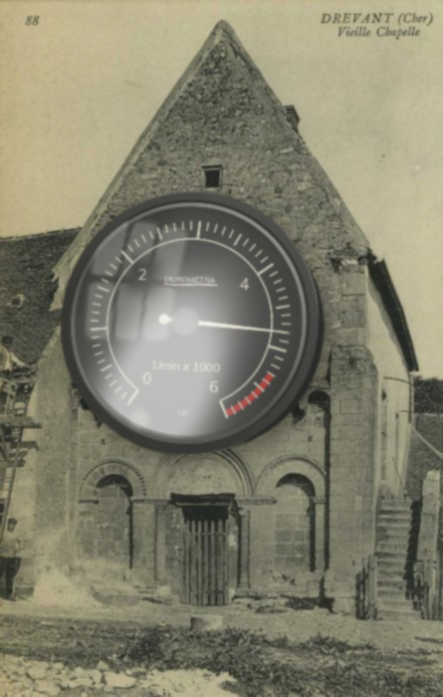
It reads {"value": 4800, "unit": "rpm"}
